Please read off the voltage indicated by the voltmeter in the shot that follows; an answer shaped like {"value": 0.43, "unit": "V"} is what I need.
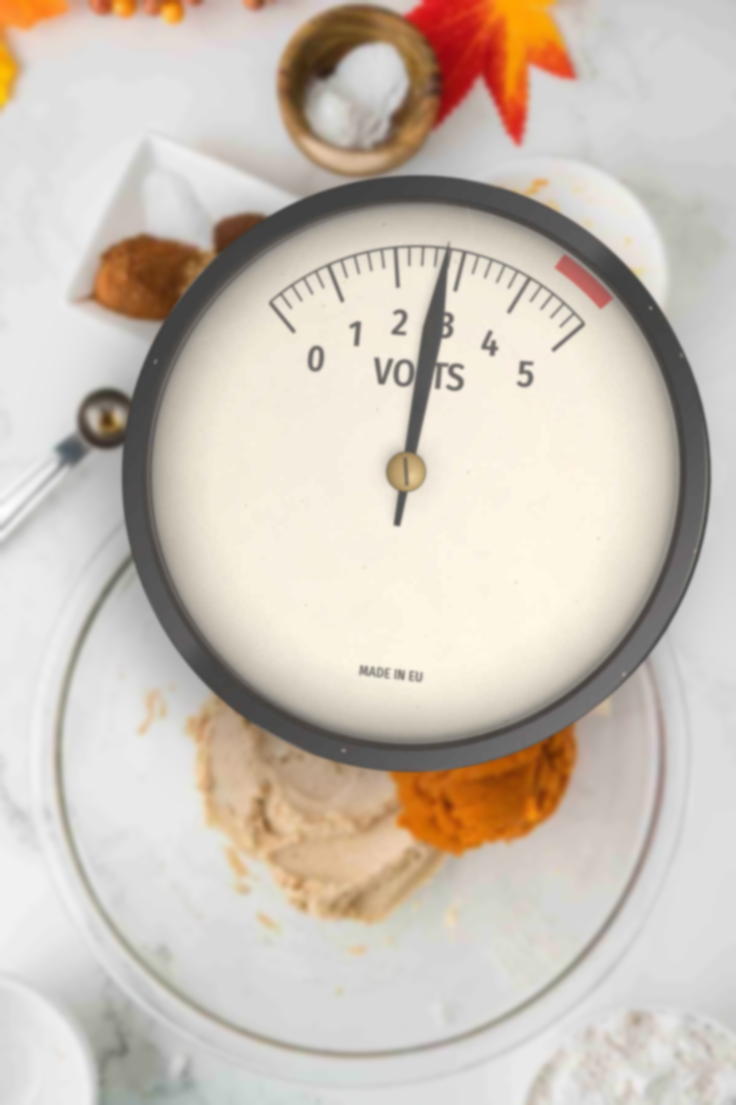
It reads {"value": 2.8, "unit": "V"}
